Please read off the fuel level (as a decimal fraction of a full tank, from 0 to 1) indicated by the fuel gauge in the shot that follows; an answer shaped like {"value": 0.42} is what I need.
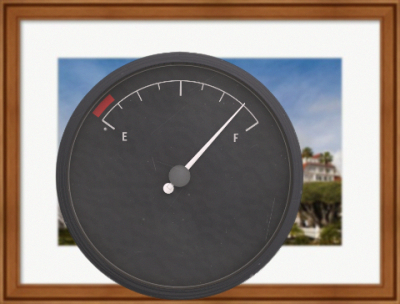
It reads {"value": 0.875}
